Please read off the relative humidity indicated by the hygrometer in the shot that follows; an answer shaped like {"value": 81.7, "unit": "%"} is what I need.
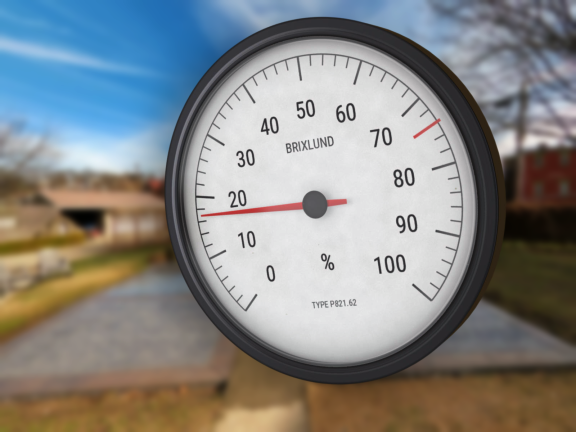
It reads {"value": 17, "unit": "%"}
